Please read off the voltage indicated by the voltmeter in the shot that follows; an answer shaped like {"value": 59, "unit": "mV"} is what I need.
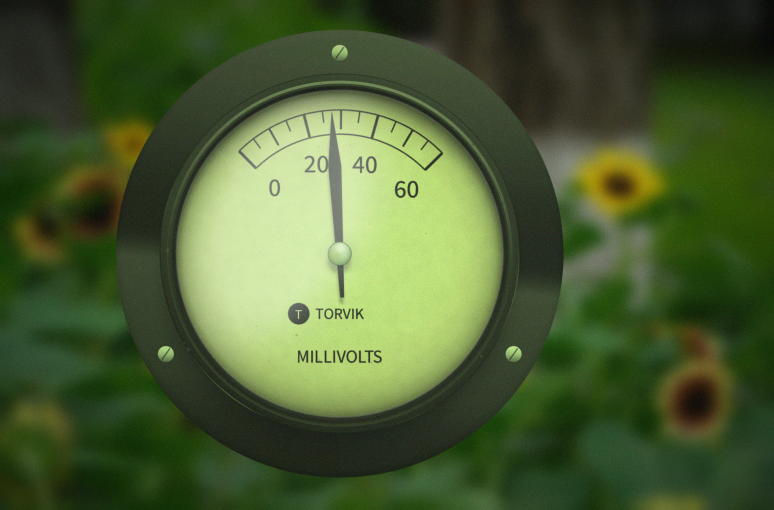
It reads {"value": 27.5, "unit": "mV"}
